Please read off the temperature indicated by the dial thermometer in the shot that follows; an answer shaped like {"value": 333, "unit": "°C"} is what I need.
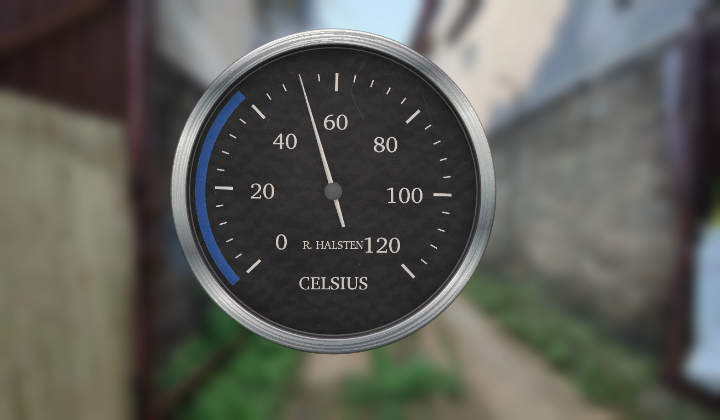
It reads {"value": 52, "unit": "°C"}
